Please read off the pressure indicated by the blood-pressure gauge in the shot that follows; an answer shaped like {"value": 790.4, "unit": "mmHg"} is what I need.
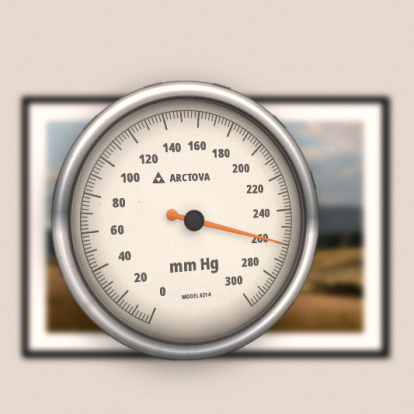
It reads {"value": 260, "unit": "mmHg"}
